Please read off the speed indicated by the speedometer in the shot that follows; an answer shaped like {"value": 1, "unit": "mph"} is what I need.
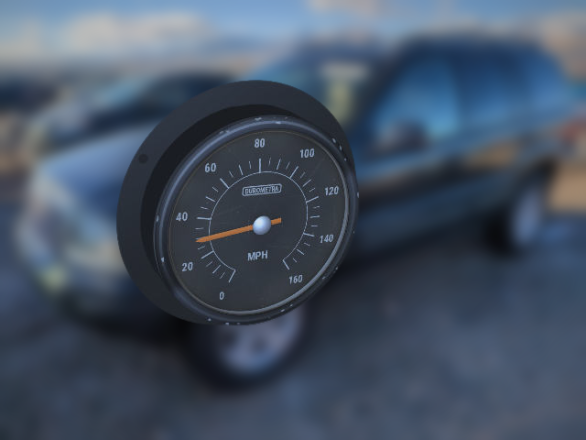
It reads {"value": 30, "unit": "mph"}
